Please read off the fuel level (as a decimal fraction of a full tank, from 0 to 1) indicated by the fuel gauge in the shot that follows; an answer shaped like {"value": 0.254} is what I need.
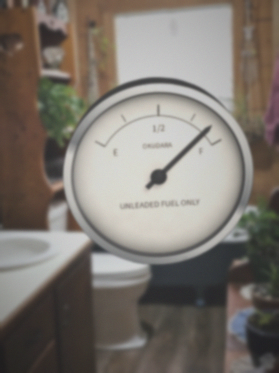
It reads {"value": 0.875}
